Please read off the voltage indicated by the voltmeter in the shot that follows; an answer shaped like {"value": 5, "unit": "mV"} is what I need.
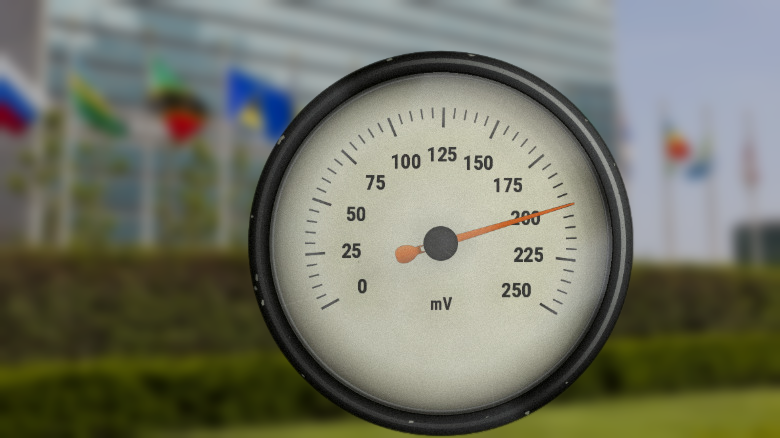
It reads {"value": 200, "unit": "mV"}
